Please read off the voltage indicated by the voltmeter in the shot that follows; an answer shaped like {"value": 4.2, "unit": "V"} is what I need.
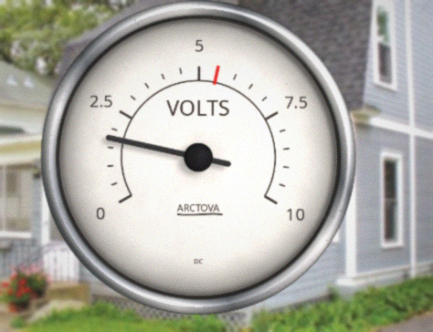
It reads {"value": 1.75, "unit": "V"}
